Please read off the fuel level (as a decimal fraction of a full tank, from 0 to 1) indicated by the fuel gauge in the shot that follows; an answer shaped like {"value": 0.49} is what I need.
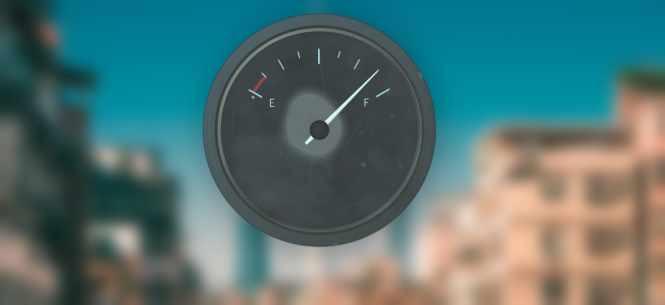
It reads {"value": 0.875}
